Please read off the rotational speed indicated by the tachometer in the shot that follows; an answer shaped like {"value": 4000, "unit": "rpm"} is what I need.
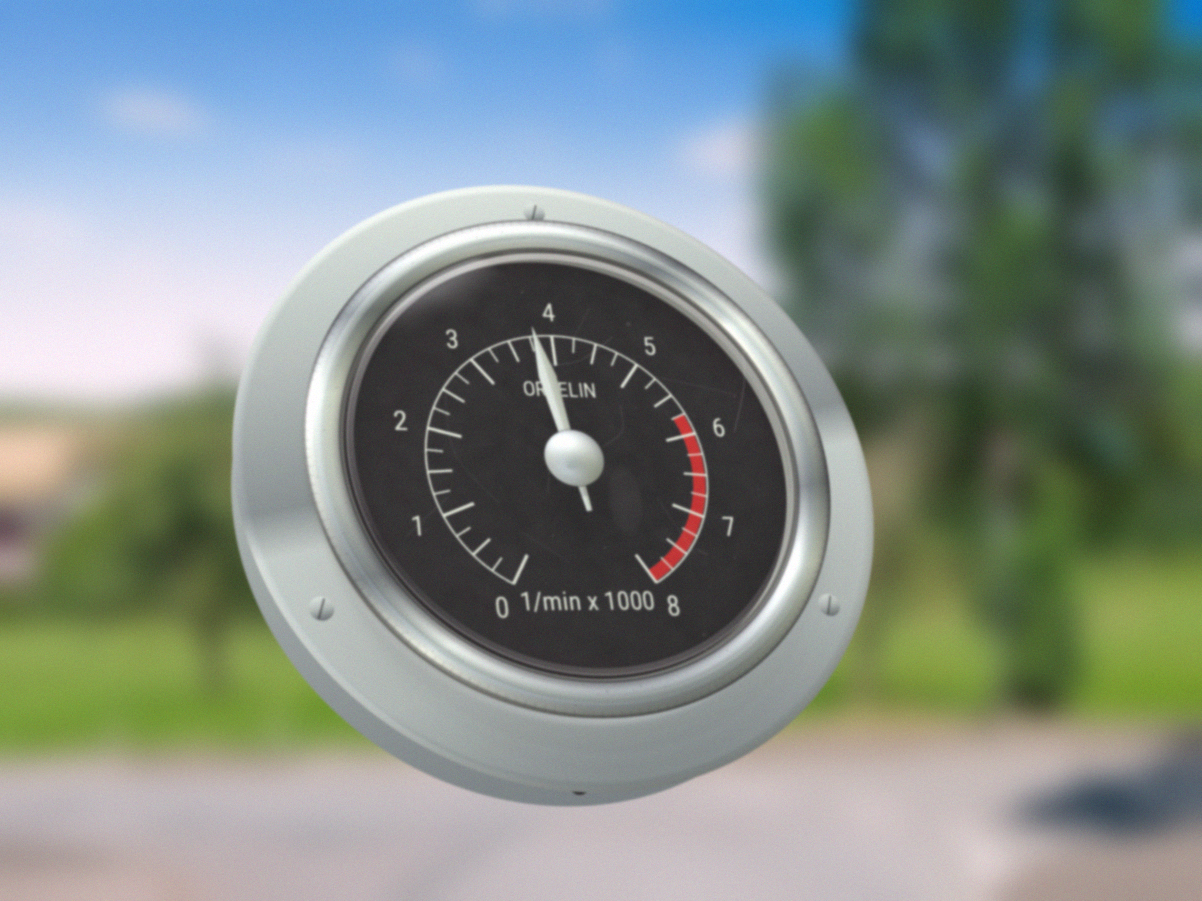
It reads {"value": 3750, "unit": "rpm"}
